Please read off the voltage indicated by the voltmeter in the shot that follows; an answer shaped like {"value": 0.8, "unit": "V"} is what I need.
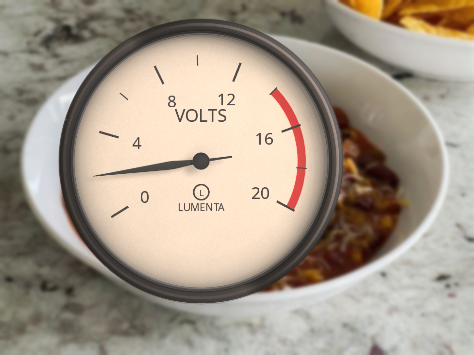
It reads {"value": 2, "unit": "V"}
